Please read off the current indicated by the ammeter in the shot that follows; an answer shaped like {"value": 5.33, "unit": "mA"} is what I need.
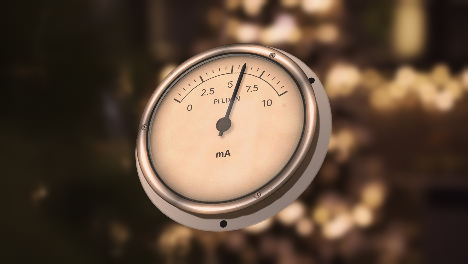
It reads {"value": 6, "unit": "mA"}
